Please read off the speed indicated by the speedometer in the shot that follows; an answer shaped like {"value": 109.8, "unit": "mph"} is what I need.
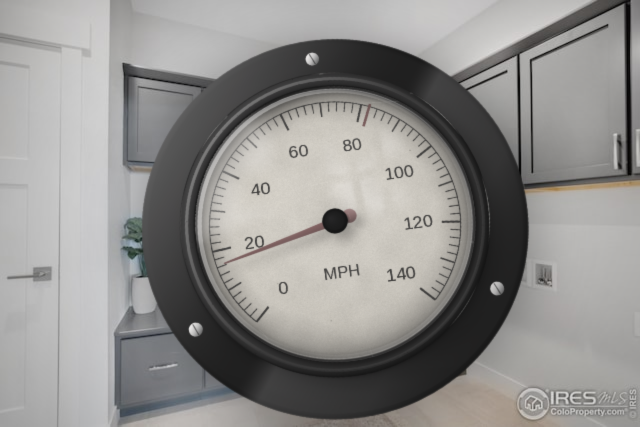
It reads {"value": 16, "unit": "mph"}
